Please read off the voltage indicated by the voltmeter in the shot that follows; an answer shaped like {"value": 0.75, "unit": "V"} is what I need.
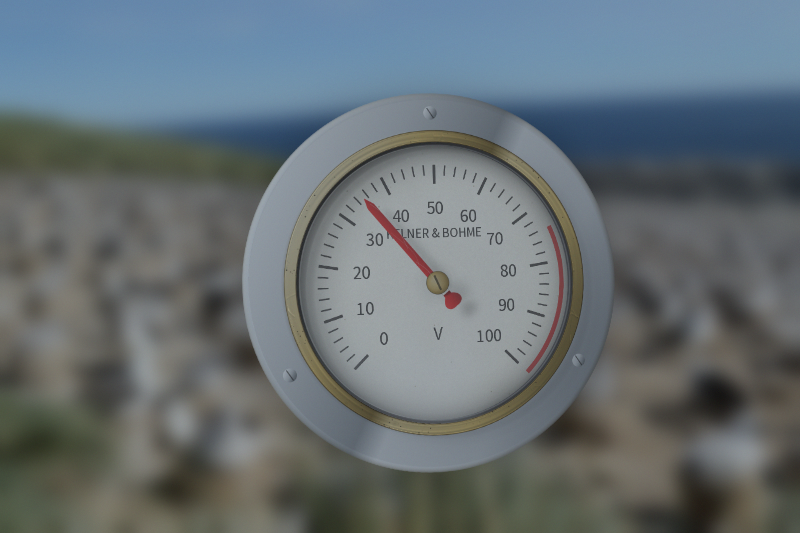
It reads {"value": 35, "unit": "V"}
